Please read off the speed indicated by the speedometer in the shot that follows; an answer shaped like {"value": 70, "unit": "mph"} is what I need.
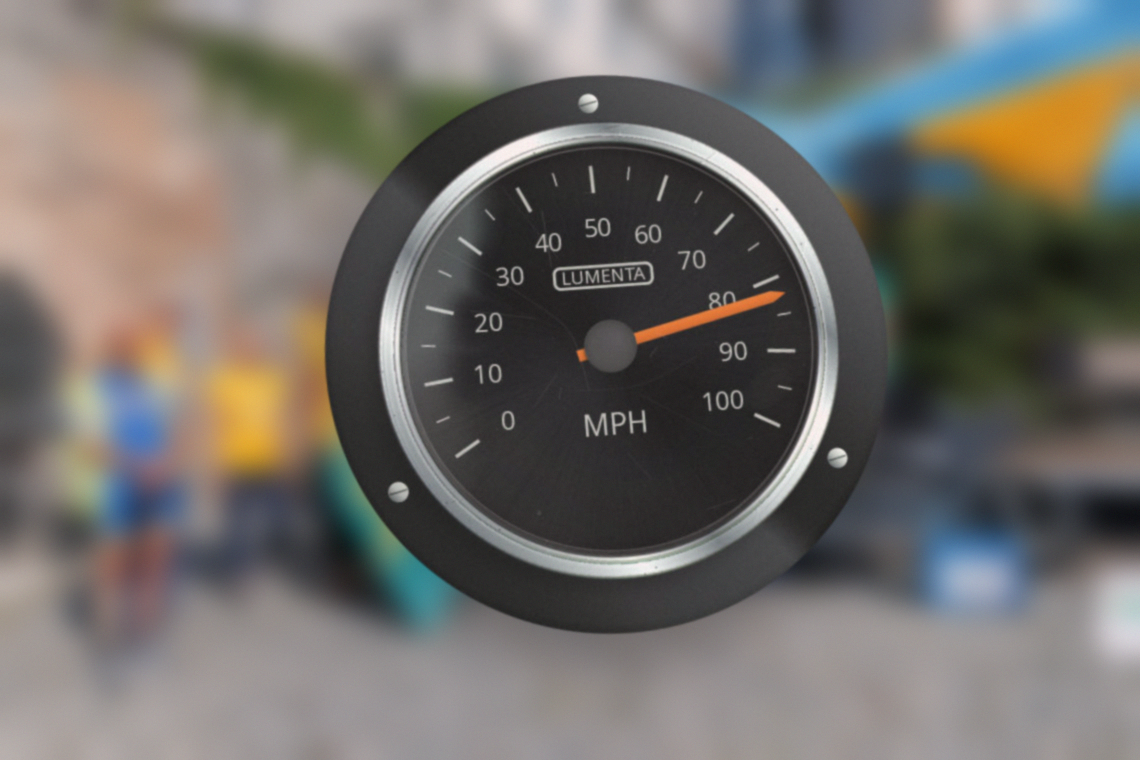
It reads {"value": 82.5, "unit": "mph"}
